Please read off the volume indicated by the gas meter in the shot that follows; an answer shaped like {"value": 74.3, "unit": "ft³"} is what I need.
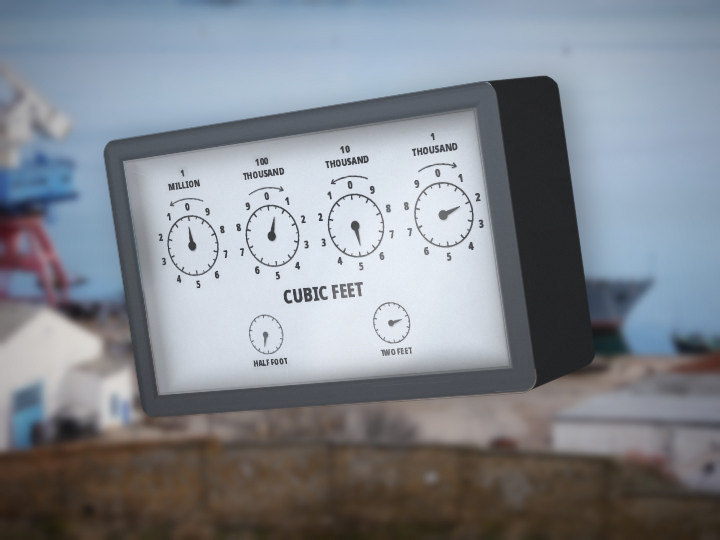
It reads {"value": 5200, "unit": "ft³"}
